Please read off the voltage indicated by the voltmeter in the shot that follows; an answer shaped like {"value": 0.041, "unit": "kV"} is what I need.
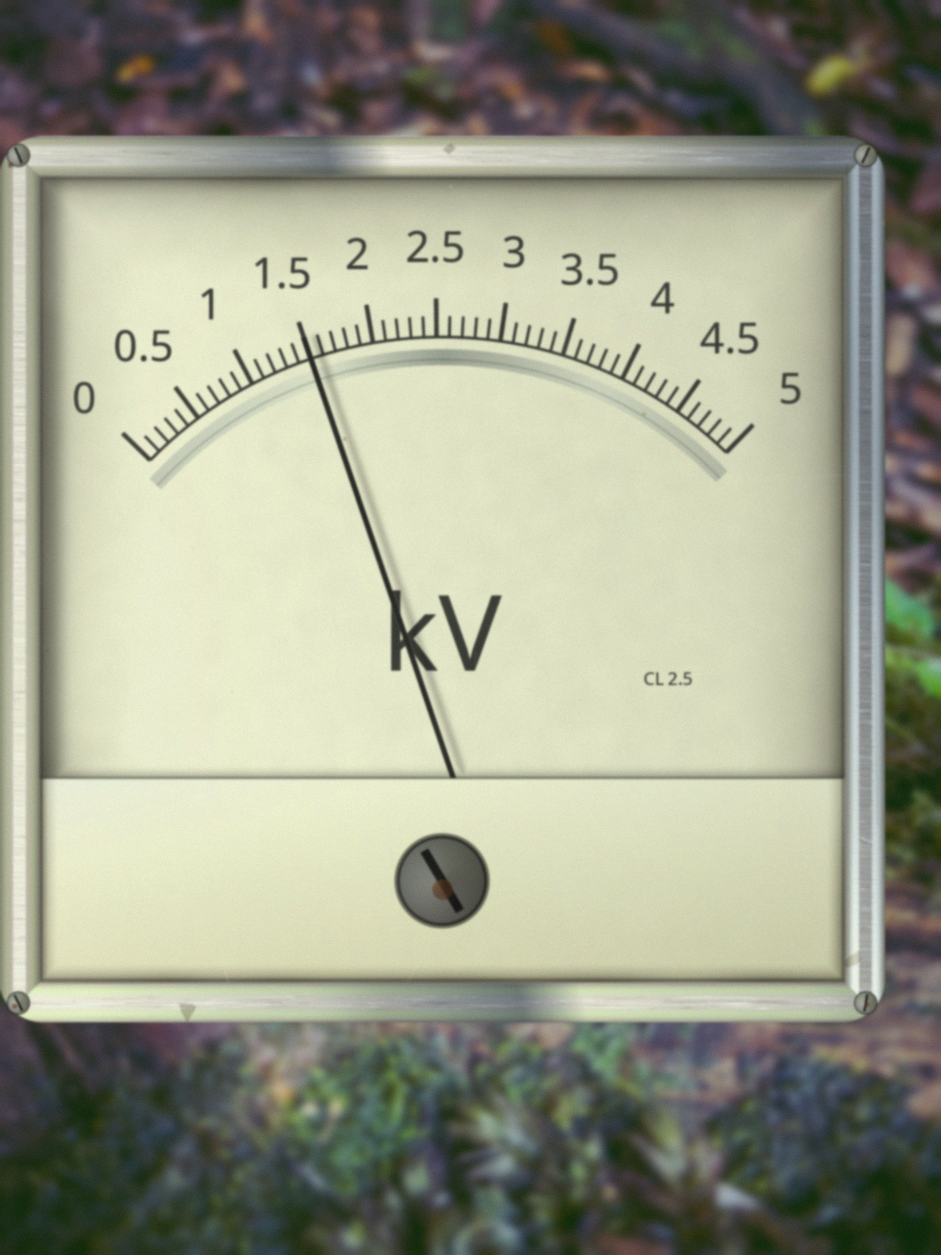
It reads {"value": 1.5, "unit": "kV"}
